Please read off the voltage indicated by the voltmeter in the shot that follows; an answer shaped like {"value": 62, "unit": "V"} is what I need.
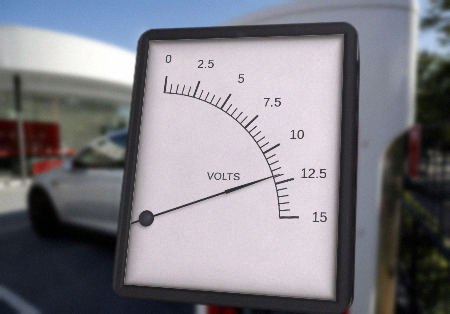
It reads {"value": 12, "unit": "V"}
